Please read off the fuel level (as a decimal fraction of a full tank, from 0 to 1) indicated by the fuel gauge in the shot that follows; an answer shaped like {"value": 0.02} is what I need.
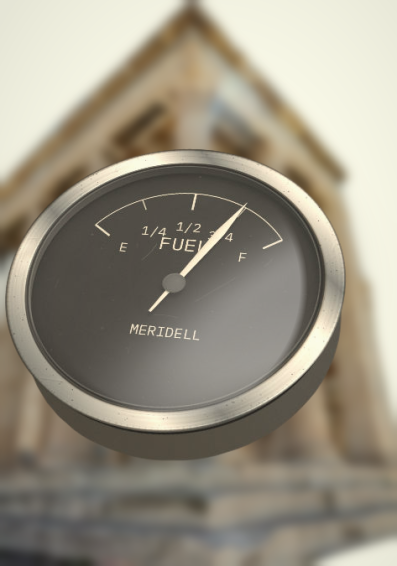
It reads {"value": 0.75}
